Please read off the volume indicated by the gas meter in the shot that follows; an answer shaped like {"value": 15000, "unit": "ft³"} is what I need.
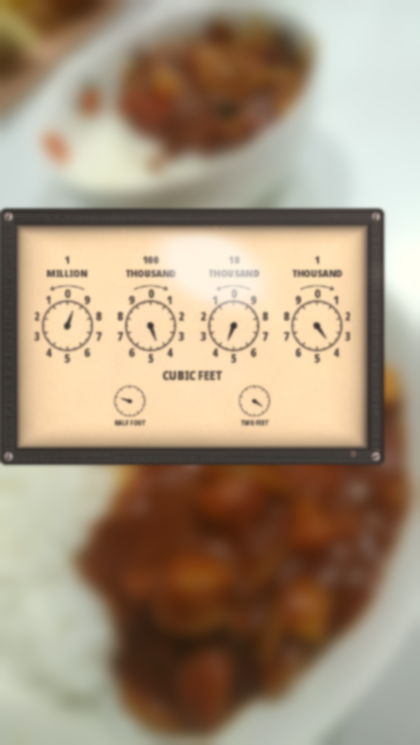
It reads {"value": 944400, "unit": "ft³"}
